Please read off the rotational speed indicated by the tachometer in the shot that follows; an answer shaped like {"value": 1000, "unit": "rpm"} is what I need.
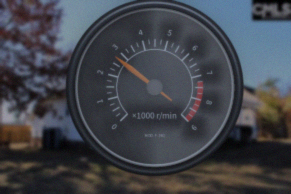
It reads {"value": 2750, "unit": "rpm"}
